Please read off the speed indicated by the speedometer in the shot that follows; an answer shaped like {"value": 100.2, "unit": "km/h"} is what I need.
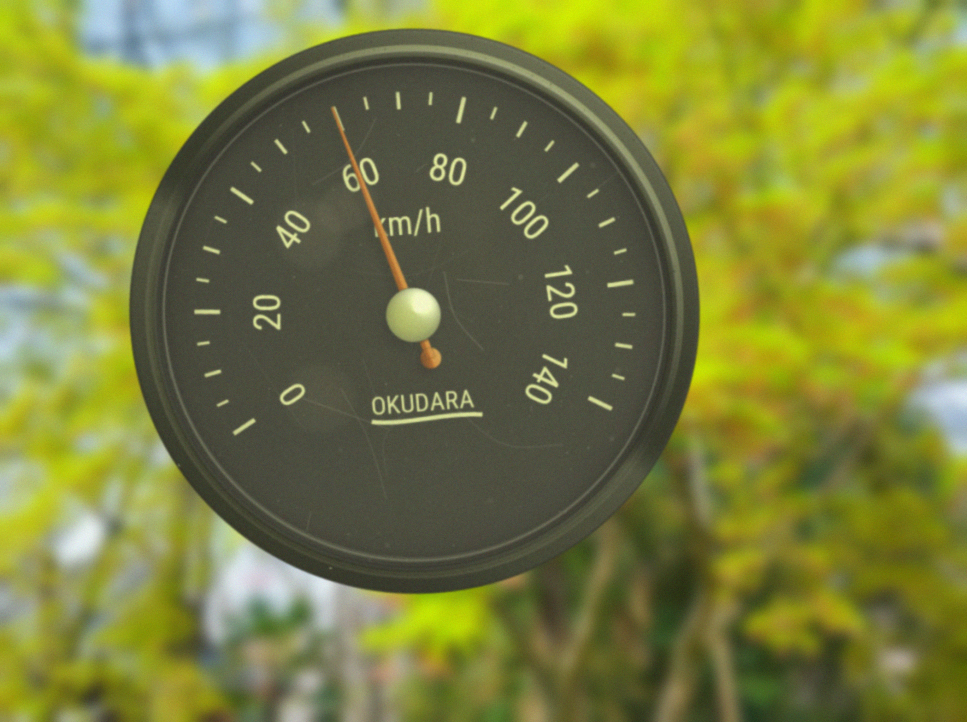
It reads {"value": 60, "unit": "km/h"}
